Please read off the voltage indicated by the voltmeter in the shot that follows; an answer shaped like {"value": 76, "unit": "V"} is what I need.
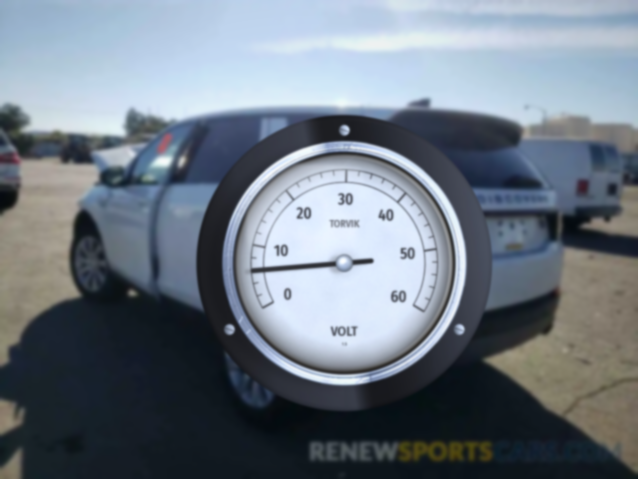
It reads {"value": 6, "unit": "V"}
